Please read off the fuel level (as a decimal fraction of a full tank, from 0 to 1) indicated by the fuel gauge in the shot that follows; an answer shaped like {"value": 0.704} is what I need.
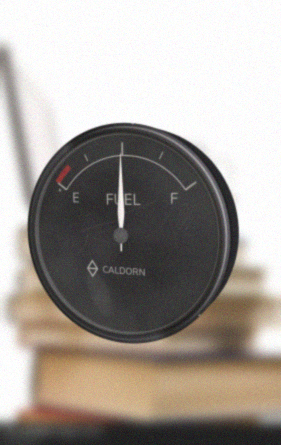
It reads {"value": 0.5}
